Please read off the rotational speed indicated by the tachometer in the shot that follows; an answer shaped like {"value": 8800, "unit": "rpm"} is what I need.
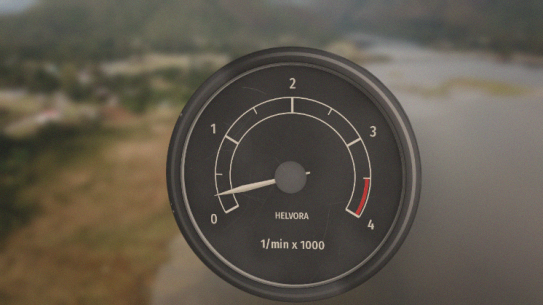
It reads {"value": 250, "unit": "rpm"}
